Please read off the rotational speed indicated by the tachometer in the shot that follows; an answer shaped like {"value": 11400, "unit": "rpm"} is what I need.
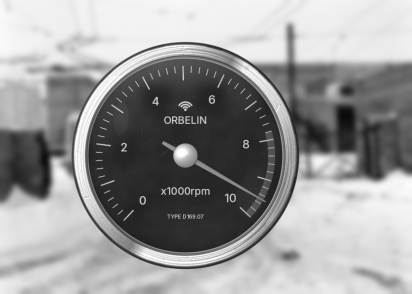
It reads {"value": 9500, "unit": "rpm"}
